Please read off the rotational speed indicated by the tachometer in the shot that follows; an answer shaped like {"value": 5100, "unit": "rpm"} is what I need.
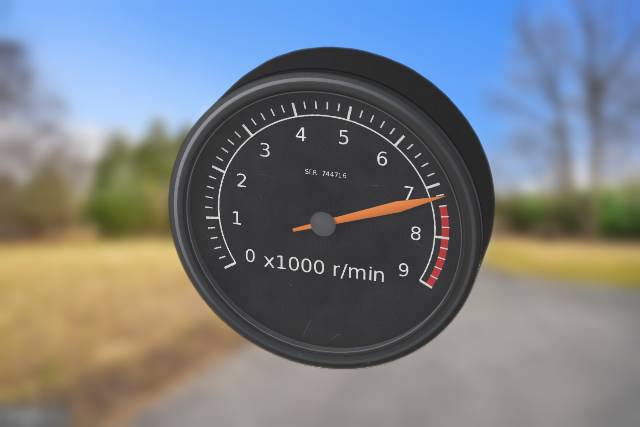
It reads {"value": 7200, "unit": "rpm"}
